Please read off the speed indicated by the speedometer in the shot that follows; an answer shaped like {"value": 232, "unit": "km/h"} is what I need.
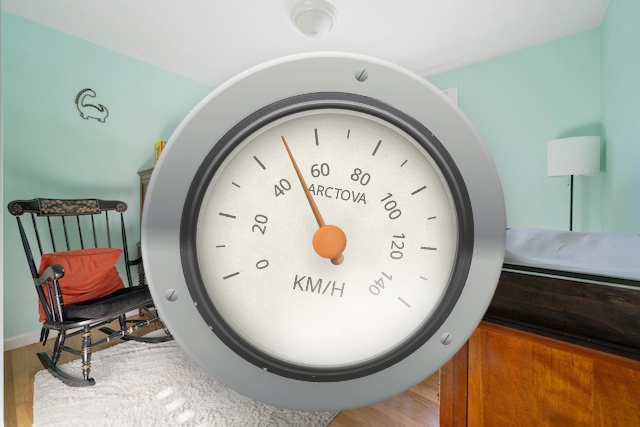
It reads {"value": 50, "unit": "km/h"}
